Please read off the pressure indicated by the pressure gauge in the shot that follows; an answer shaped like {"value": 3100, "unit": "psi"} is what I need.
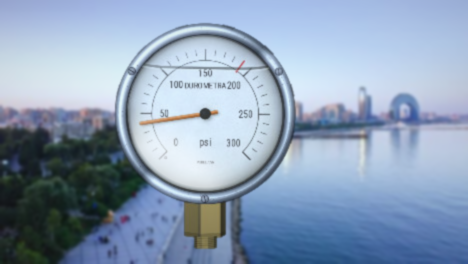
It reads {"value": 40, "unit": "psi"}
